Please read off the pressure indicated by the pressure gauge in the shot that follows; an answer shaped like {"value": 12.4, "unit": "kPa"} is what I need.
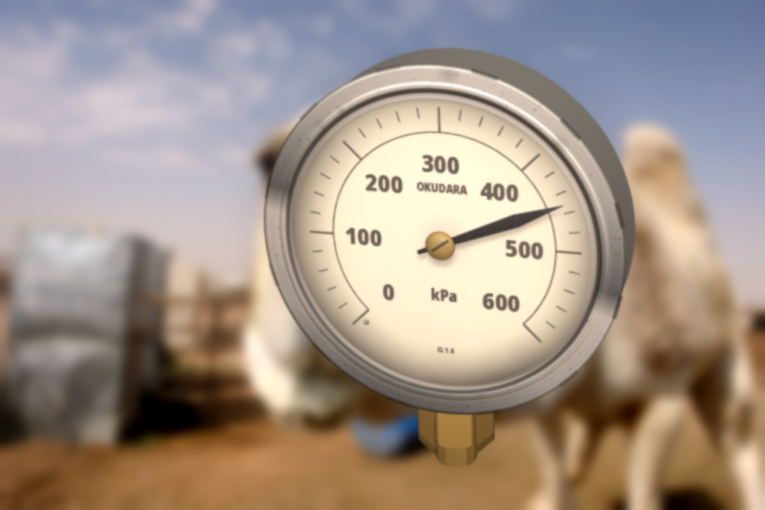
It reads {"value": 450, "unit": "kPa"}
